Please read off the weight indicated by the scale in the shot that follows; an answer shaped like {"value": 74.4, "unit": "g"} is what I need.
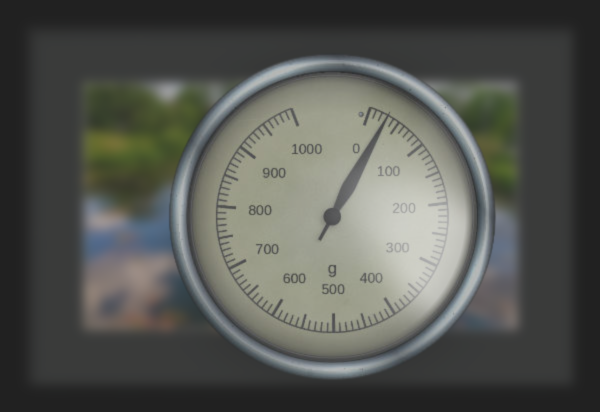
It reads {"value": 30, "unit": "g"}
